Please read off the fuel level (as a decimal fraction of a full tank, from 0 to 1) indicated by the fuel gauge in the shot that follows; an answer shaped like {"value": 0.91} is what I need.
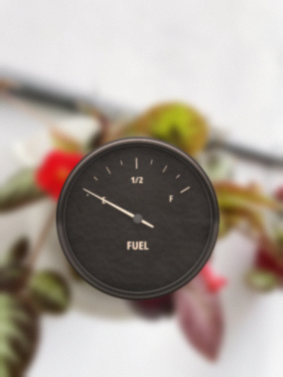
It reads {"value": 0}
